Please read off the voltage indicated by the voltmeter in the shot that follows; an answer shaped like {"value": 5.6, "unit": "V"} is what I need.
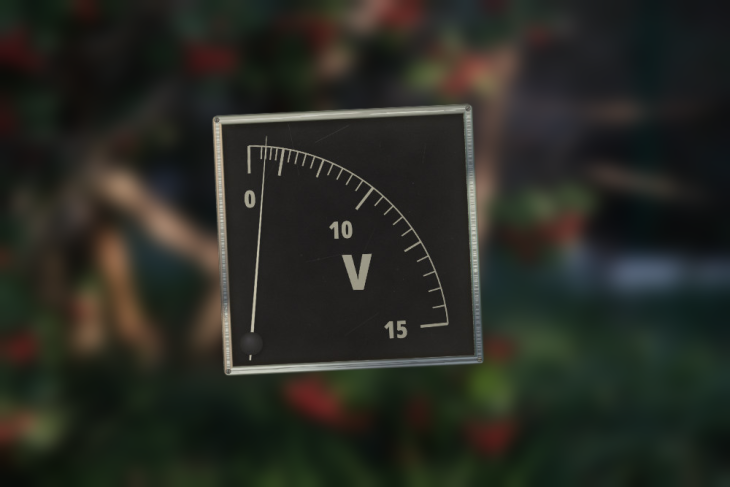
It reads {"value": 3.5, "unit": "V"}
